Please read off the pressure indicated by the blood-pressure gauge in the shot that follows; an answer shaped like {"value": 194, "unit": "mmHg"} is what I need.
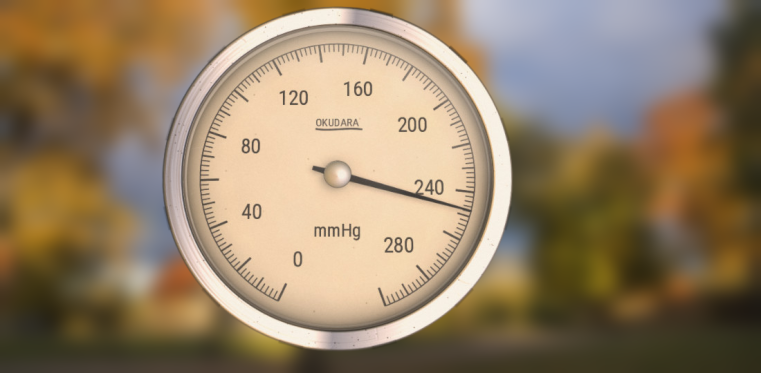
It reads {"value": 248, "unit": "mmHg"}
